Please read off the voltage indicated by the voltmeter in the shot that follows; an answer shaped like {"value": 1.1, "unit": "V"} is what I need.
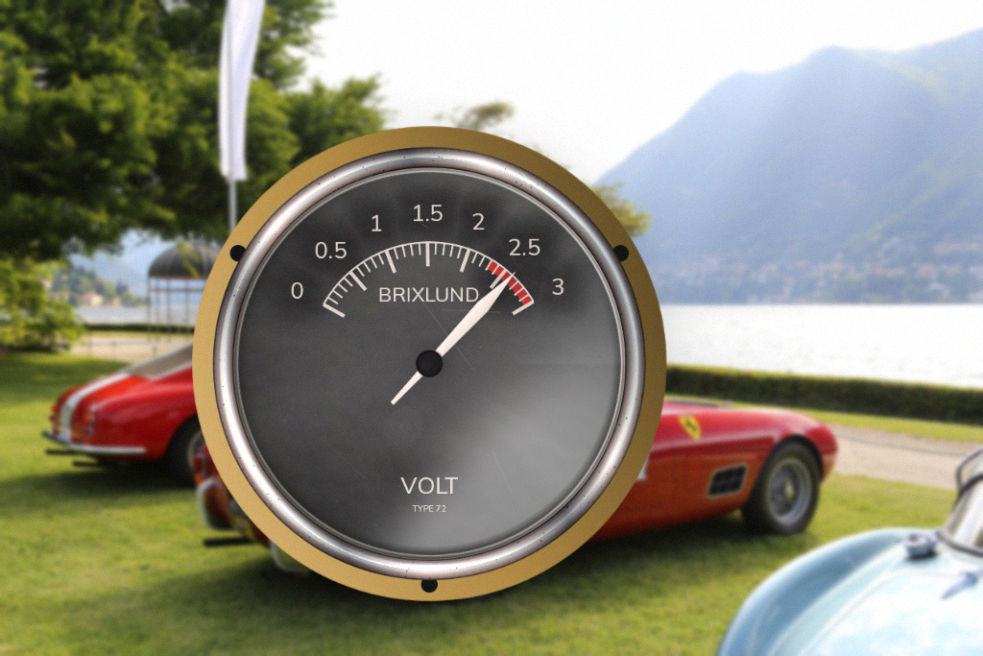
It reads {"value": 2.6, "unit": "V"}
